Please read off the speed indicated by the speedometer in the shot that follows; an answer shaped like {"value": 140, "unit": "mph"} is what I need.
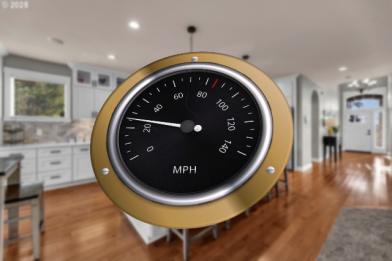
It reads {"value": 25, "unit": "mph"}
